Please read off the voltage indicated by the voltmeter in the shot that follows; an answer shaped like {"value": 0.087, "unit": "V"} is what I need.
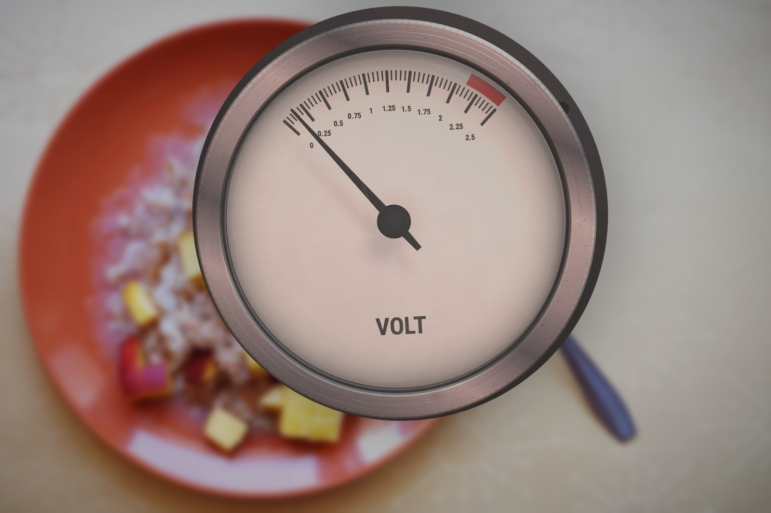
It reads {"value": 0.15, "unit": "V"}
